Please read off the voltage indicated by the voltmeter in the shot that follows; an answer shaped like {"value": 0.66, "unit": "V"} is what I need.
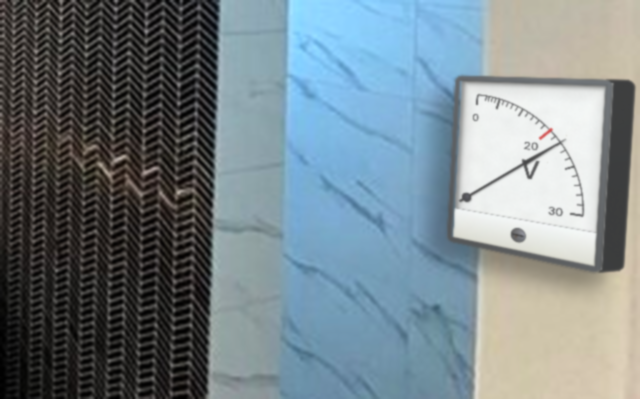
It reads {"value": 22, "unit": "V"}
